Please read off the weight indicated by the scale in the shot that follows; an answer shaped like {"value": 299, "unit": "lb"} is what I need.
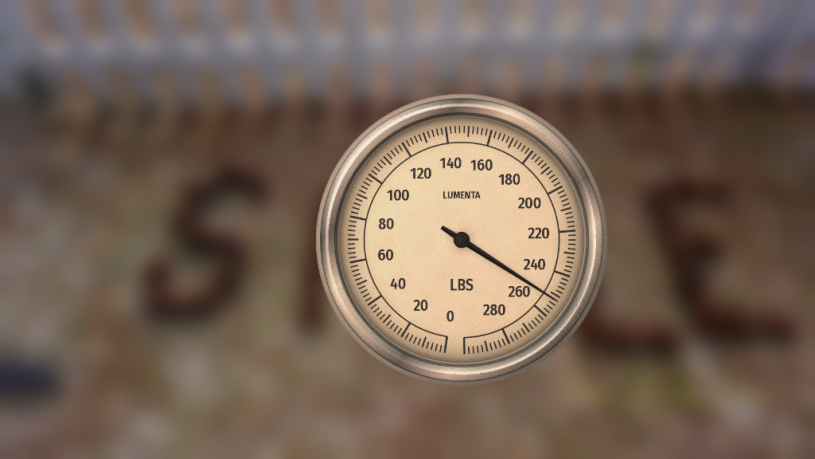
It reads {"value": 252, "unit": "lb"}
